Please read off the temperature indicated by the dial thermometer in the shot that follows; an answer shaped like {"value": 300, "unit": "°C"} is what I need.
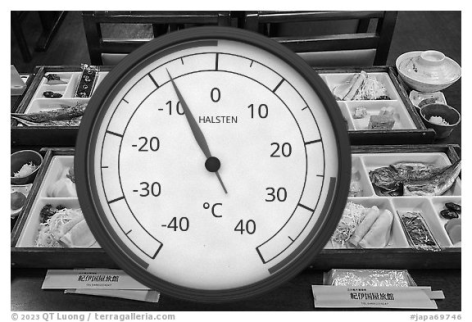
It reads {"value": -7.5, "unit": "°C"}
